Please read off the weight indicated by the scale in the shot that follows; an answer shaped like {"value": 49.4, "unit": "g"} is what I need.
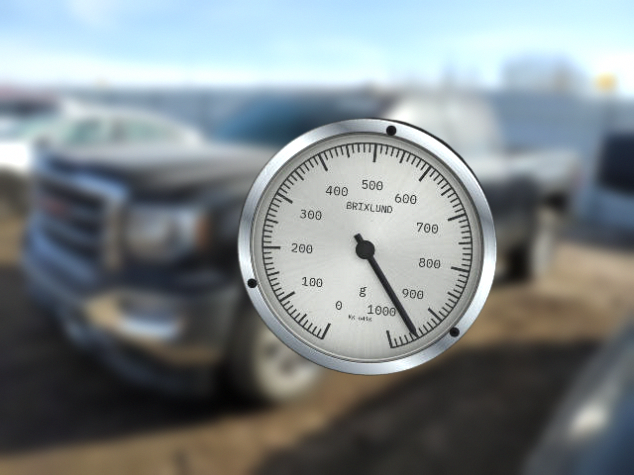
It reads {"value": 950, "unit": "g"}
